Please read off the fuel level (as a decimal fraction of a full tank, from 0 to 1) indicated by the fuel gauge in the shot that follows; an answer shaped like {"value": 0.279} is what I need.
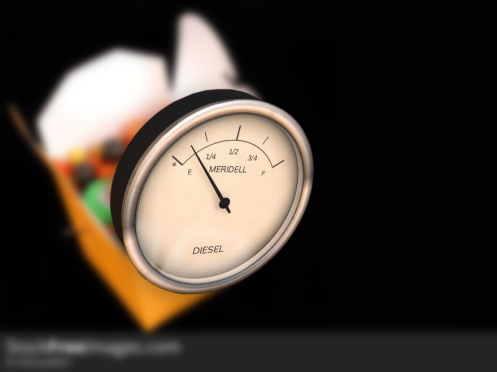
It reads {"value": 0.125}
